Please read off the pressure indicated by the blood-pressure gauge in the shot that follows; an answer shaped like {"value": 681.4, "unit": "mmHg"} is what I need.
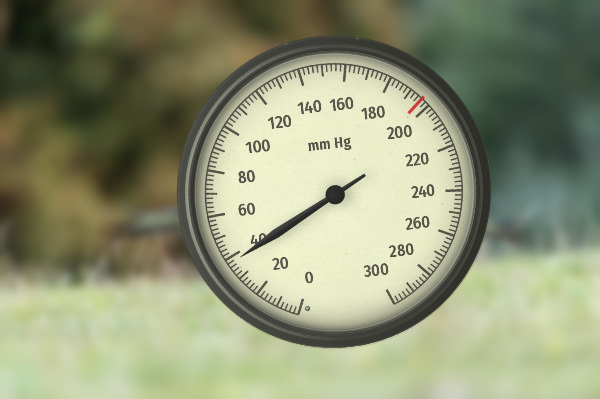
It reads {"value": 38, "unit": "mmHg"}
